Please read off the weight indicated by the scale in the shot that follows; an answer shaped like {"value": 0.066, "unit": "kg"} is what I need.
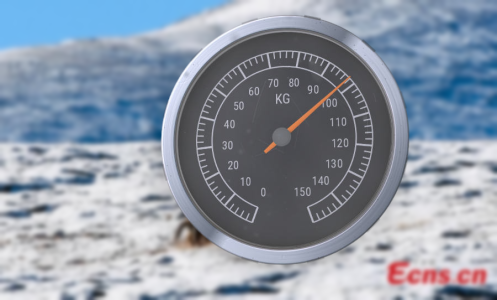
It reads {"value": 98, "unit": "kg"}
